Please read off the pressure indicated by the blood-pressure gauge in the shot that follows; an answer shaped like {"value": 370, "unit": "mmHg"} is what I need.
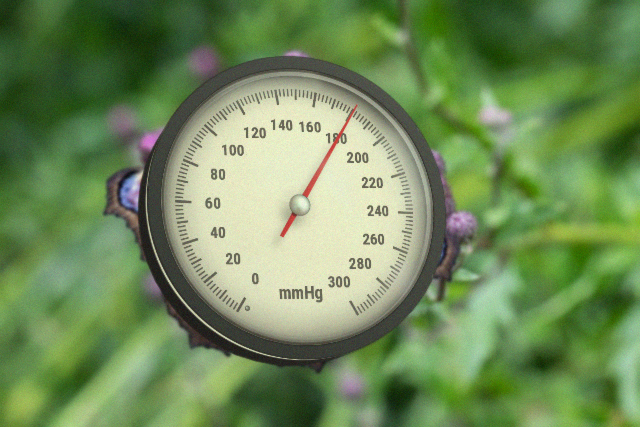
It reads {"value": 180, "unit": "mmHg"}
